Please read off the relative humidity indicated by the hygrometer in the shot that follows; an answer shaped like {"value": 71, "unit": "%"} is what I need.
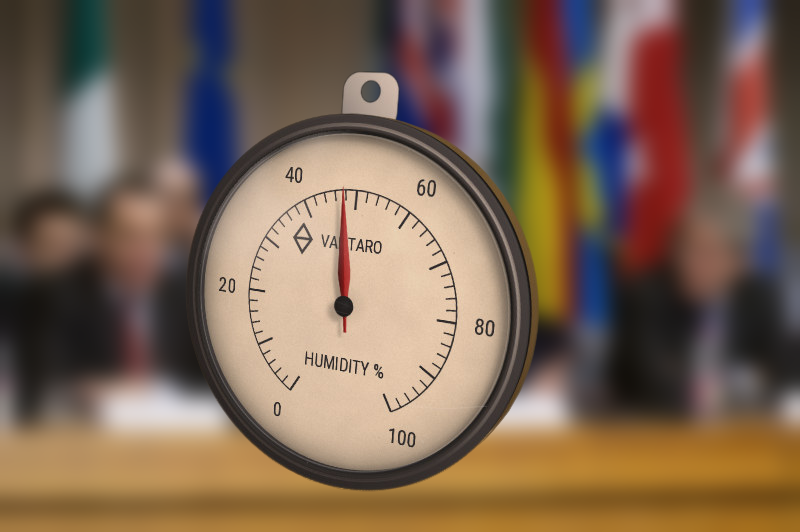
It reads {"value": 48, "unit": "%"}
